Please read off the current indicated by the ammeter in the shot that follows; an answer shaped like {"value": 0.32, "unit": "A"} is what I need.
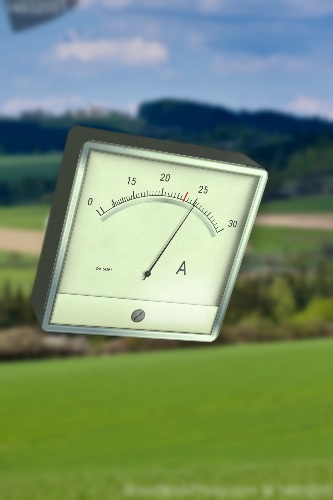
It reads {"value": 25, "unit": "A"}
